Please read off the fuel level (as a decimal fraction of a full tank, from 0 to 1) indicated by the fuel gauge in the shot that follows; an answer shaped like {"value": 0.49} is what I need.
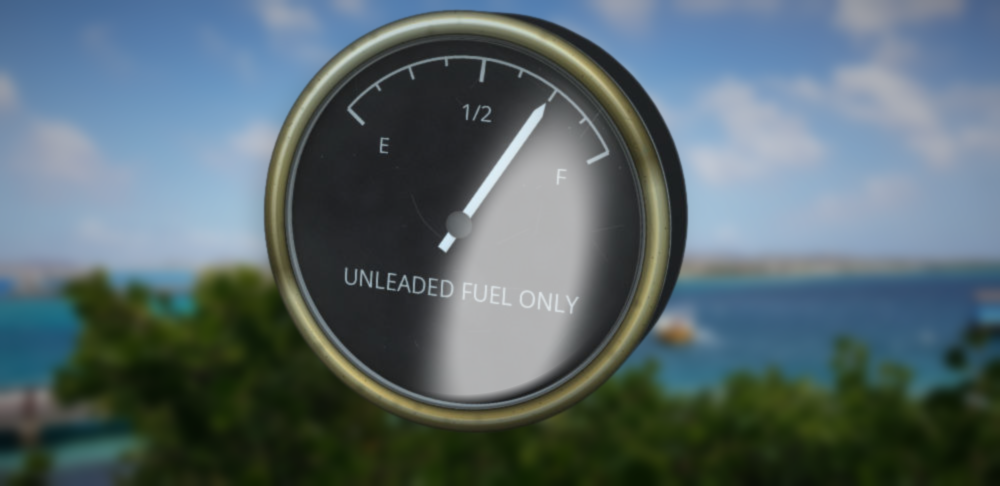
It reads {"value": 0.75}
